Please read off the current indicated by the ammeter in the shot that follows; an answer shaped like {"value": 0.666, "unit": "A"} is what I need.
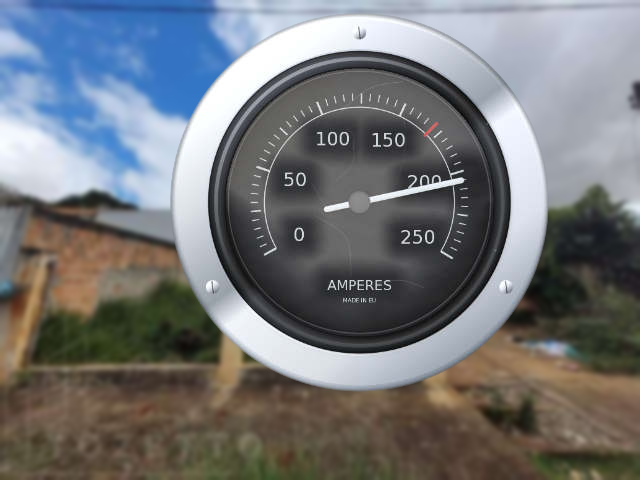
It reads {"value": 205, "unit": "A"}
